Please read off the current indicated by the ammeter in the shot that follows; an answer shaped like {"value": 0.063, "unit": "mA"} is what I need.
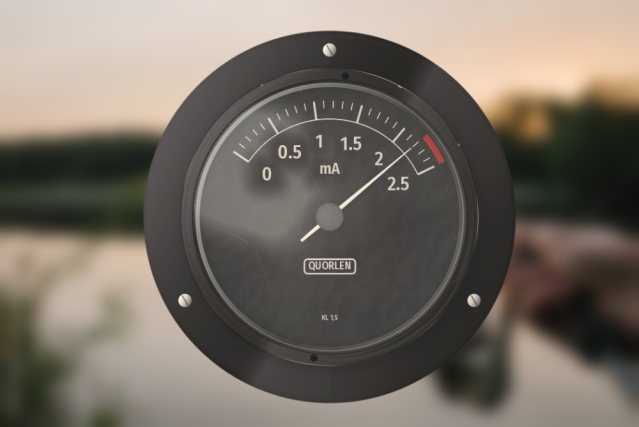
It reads {"value": 2.2, "unit": "mA"}
